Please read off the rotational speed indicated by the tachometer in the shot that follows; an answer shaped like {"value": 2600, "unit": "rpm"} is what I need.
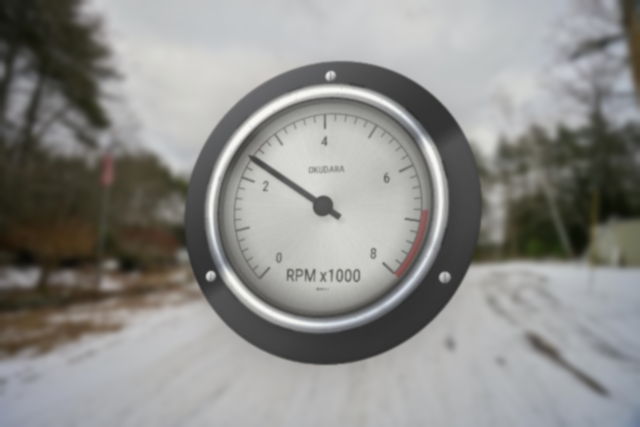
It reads {"value": 2400, "unit": "rpm"}
